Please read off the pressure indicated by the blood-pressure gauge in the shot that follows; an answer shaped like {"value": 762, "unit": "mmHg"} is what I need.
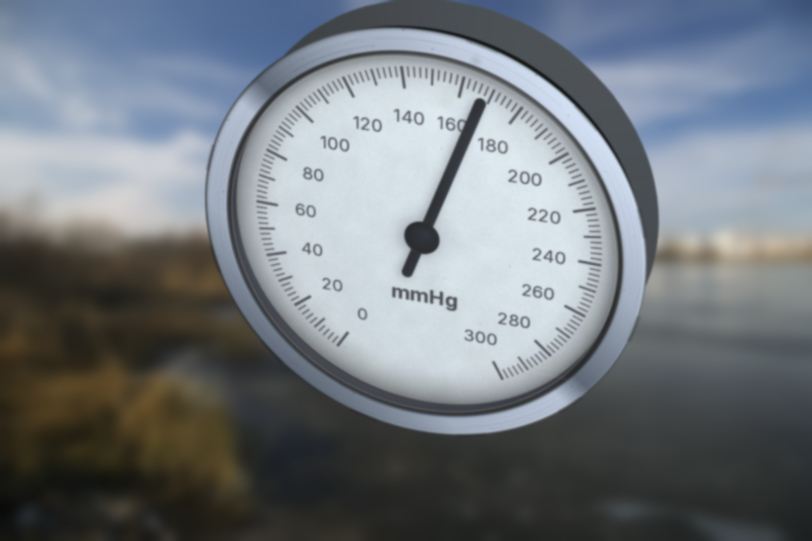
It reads {"value": 168, "unit": "mmHg"}
